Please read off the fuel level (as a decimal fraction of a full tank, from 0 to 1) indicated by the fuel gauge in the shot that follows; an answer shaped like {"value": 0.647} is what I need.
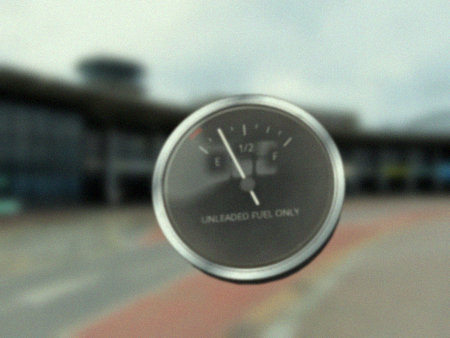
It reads {"value": 0.25}
